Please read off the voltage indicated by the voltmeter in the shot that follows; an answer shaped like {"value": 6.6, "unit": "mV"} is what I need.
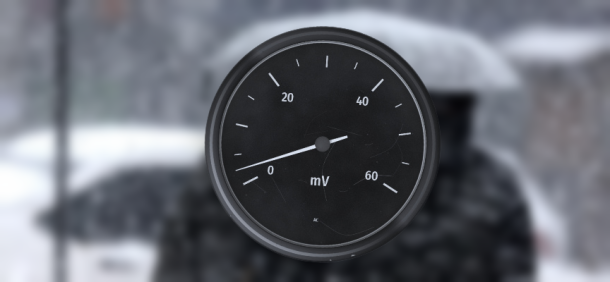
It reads {"value": 2.5, "unit": "mV"}
